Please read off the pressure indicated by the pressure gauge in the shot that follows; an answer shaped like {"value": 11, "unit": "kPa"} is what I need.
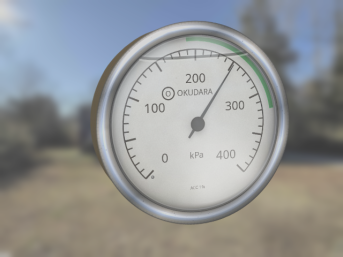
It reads {"value": 250, "unit": "kPa"}
